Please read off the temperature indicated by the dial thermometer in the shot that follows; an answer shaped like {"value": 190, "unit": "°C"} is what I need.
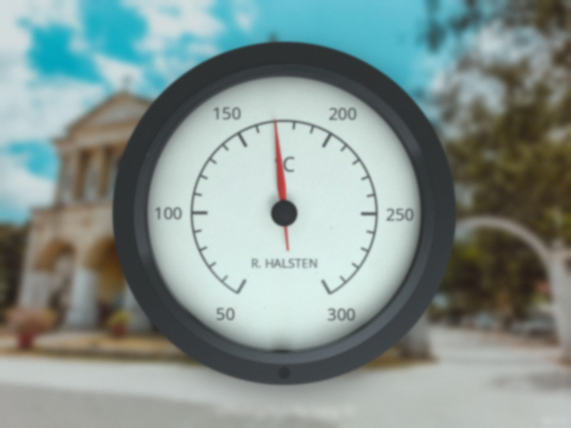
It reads {"value": 170, "unit": "°C"}
